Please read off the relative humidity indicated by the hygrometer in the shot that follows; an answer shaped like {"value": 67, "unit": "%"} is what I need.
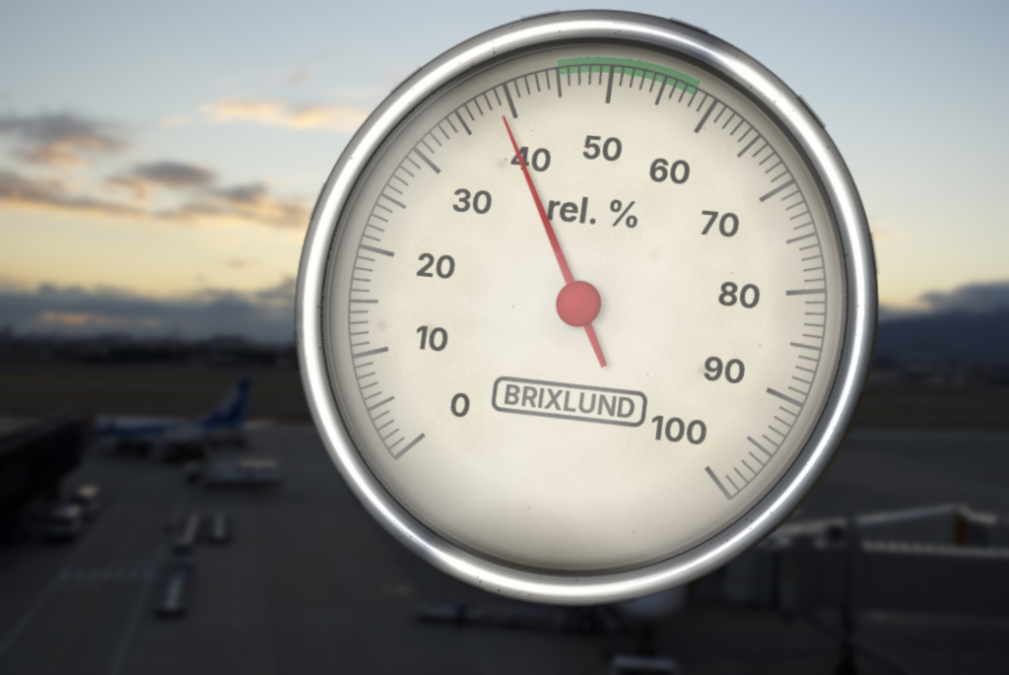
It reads {"value": 39, "unit": "%"}
